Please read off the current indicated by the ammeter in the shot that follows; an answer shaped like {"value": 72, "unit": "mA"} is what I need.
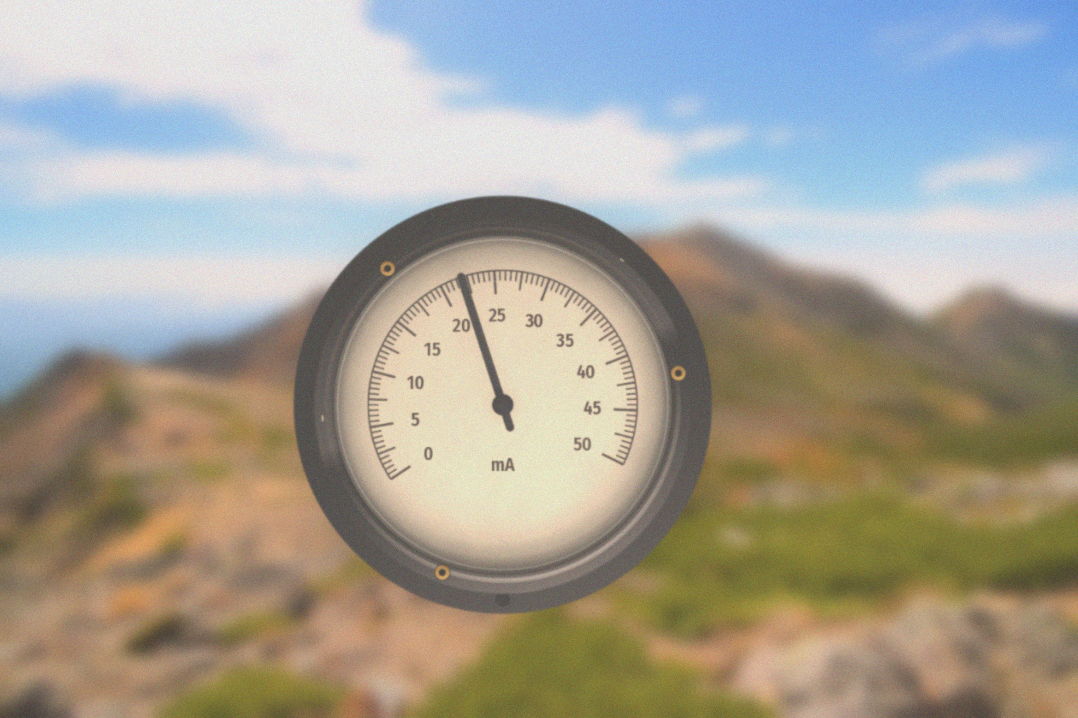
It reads {"value": 22, "unit": "mA"}
